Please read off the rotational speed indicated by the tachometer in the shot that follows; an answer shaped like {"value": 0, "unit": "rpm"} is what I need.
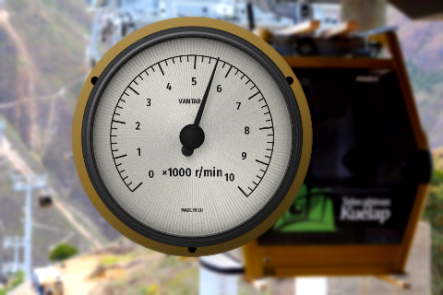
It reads {"value": 5600, "unit": "rpm"}
